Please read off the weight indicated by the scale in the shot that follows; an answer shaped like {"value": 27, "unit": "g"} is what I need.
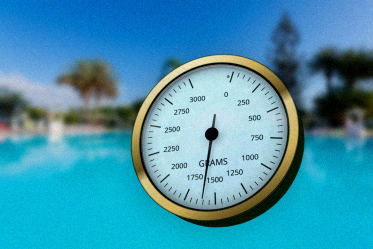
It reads {"value": 1600, "unit": "g"}
